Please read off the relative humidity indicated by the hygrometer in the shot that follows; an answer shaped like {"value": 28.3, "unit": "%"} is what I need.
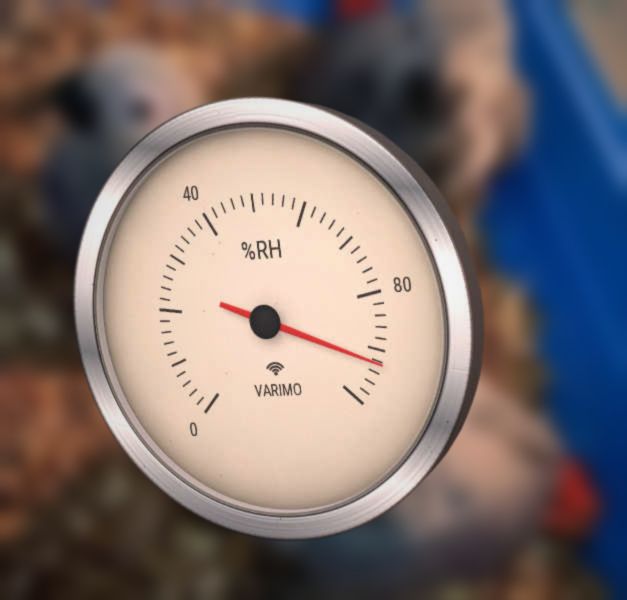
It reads {"value": 92, "unit": "%"}
